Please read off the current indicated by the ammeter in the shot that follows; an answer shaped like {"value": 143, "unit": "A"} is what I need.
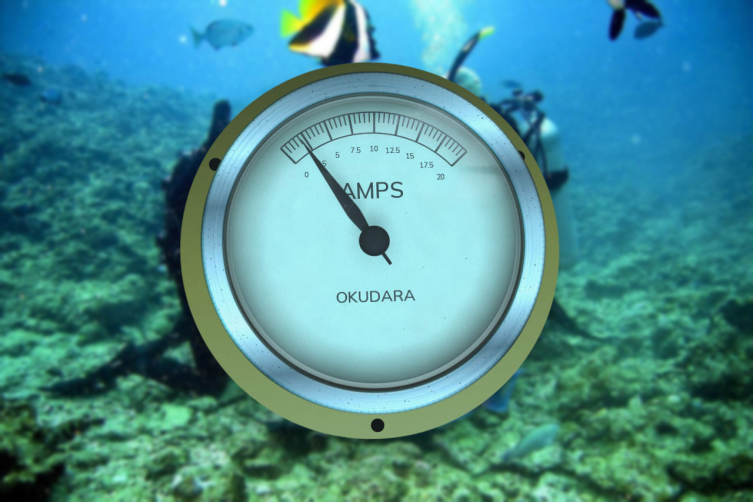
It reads {"value": 2, "unit": "A"}
